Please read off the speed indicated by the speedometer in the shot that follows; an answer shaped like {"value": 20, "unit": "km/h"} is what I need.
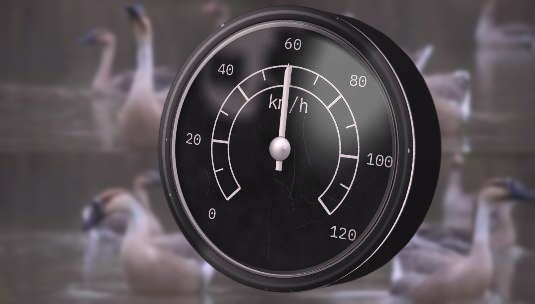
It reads {"value": 60, "unit": "km/h"}
